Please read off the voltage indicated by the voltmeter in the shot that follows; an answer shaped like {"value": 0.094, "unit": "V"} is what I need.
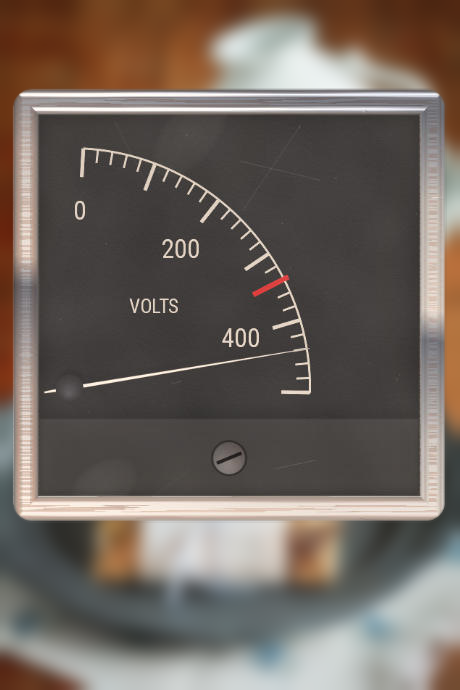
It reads {"value": 440, "unit": "V"}
